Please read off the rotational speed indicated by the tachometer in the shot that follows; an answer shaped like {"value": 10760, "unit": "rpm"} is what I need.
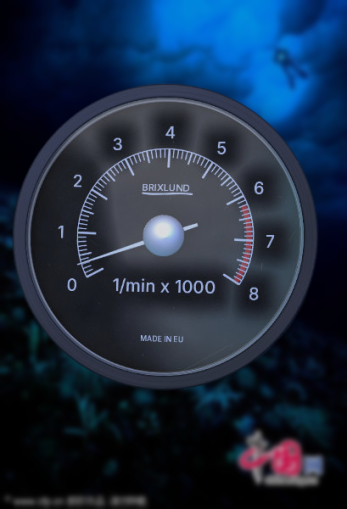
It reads {"value": 300, "unit": "rpm"}
